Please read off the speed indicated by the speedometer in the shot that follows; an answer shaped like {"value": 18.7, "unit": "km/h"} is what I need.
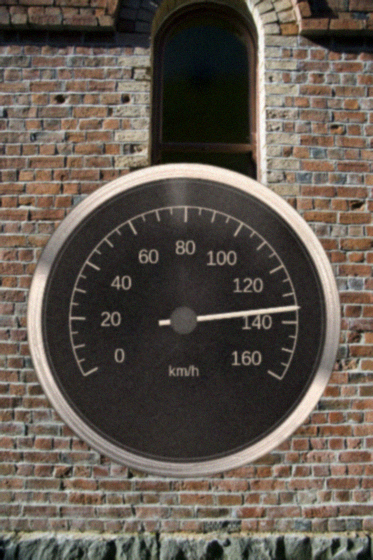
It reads {"value": 135, "unit": "km/h"}
